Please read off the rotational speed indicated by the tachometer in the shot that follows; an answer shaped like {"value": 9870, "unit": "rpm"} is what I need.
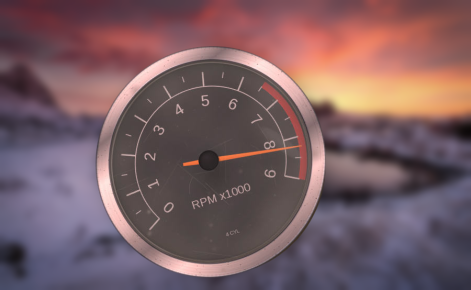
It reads {"value": 8250, "unit": "rpm"}
